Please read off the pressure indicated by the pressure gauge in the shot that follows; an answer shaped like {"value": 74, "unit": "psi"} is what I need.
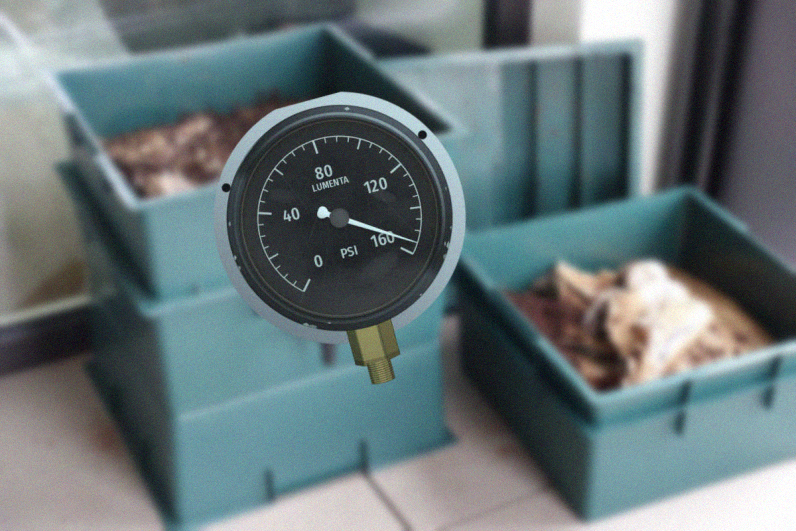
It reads {"value": 155, "unit": "psi"}
